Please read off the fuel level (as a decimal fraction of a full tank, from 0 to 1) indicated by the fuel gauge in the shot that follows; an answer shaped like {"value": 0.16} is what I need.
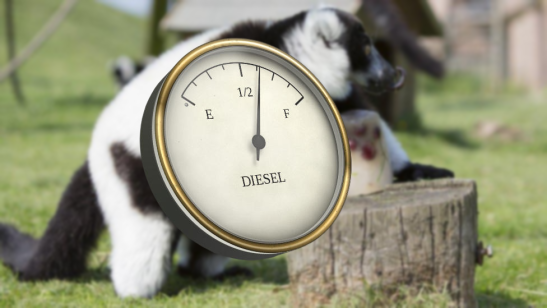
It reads {"value": 0.625}
